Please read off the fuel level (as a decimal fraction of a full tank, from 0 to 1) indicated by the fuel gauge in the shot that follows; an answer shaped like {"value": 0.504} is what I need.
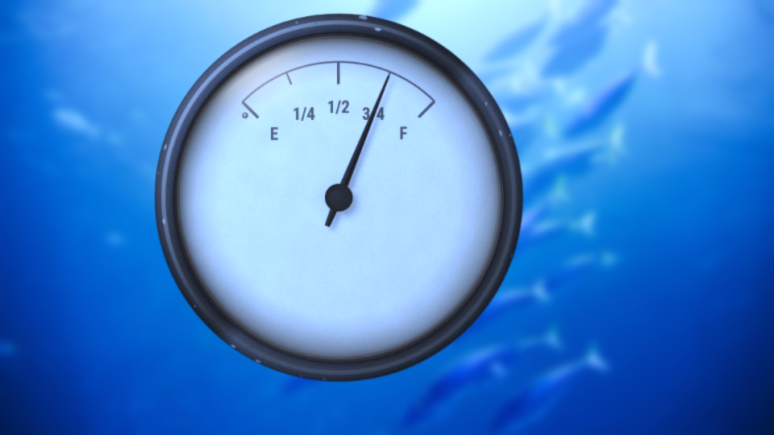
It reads {"value": 0.75}
